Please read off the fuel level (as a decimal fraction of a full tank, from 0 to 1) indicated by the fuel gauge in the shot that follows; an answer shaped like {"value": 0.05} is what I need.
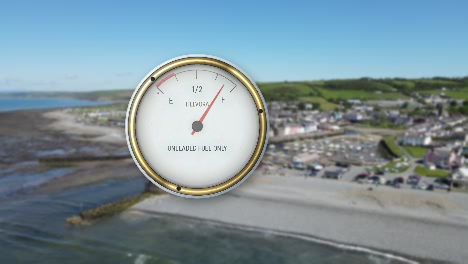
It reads {"value": 0.875}
